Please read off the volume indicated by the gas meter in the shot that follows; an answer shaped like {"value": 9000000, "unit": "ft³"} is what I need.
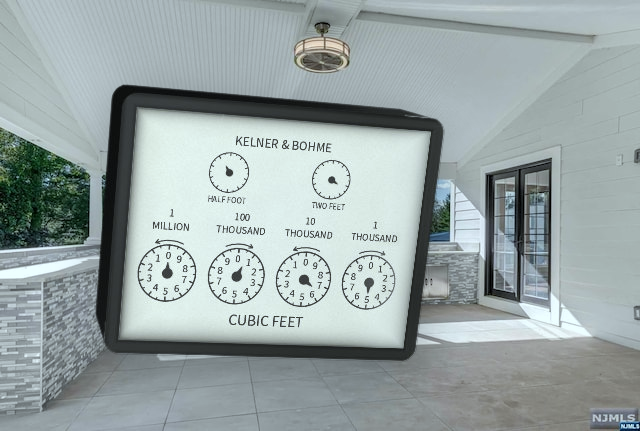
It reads {"value": 6500, "unit": "ft³"}
